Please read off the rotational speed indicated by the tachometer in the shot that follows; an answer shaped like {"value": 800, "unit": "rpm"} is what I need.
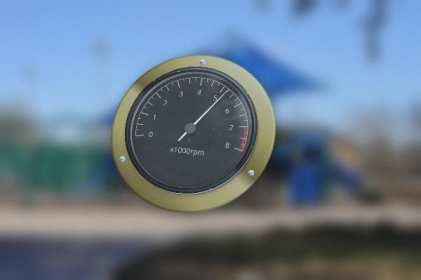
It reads {"value": 5250, "unit": "rpm"}
